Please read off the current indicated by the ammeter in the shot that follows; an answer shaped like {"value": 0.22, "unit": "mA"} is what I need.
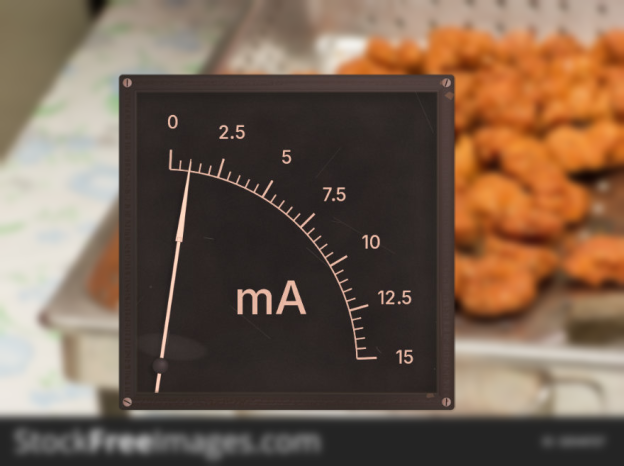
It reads {"value": 1, "unit": "mA"}
